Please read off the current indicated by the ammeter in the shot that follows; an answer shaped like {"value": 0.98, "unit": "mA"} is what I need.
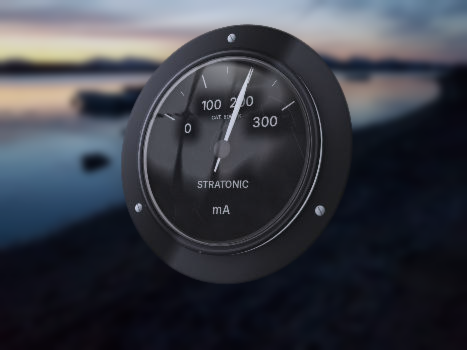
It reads {"value": 200, "unit": "mA"}
